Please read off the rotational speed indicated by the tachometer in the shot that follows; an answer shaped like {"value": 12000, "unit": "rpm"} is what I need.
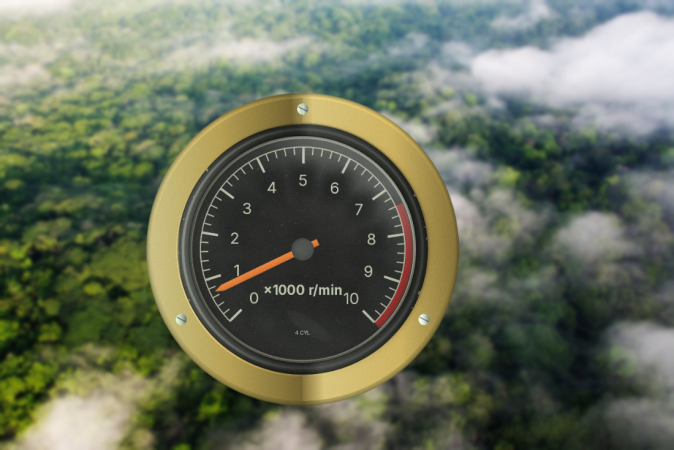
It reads {"value": 700, "unit": "rpm"}
